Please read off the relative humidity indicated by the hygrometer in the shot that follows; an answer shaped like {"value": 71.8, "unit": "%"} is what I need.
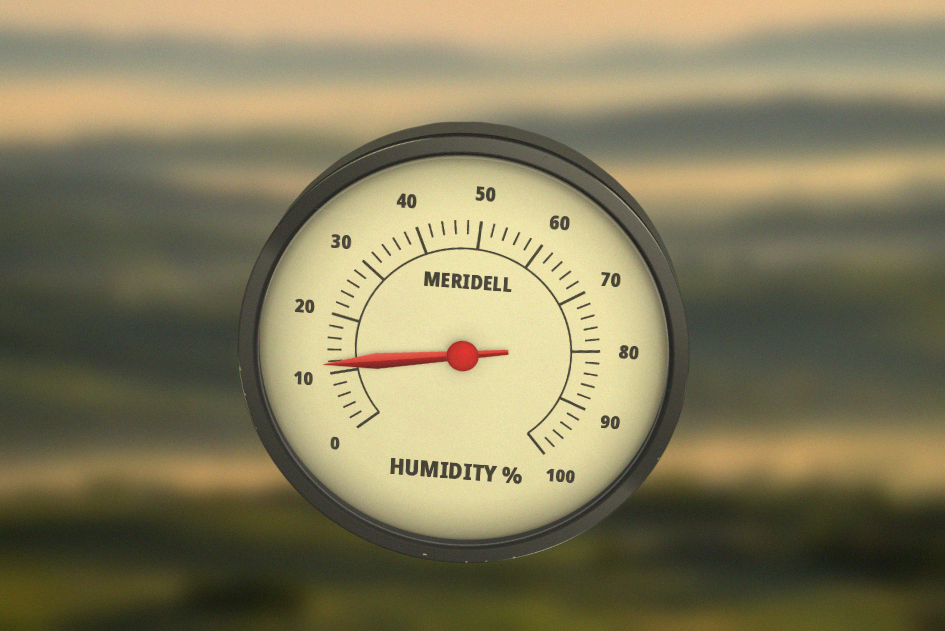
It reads {"value": 12, "unit": "%"}
